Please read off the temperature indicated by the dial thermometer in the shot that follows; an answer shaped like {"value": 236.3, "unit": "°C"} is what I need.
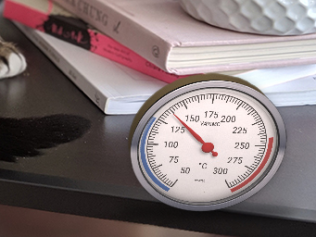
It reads {"value": 137.5, "unit": "°C"}
